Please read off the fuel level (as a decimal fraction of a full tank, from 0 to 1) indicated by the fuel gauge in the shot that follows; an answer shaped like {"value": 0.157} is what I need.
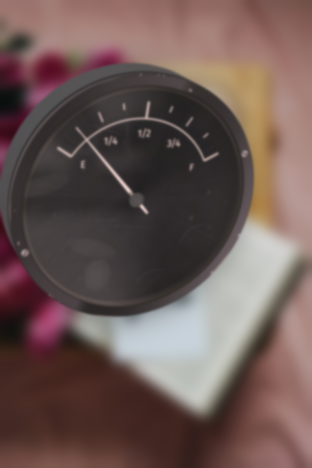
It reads {"value": 0.125}
